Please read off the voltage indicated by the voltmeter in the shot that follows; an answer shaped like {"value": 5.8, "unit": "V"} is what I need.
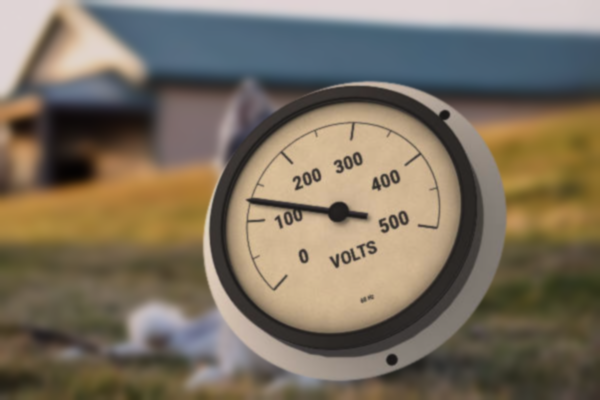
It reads {"value": 125, "unit": "V"}
